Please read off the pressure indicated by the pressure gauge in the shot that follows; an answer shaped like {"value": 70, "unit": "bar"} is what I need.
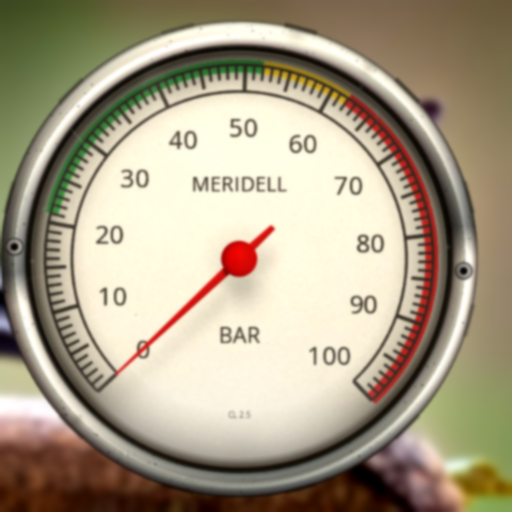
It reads {"value": 0, "unit": "bar"}
